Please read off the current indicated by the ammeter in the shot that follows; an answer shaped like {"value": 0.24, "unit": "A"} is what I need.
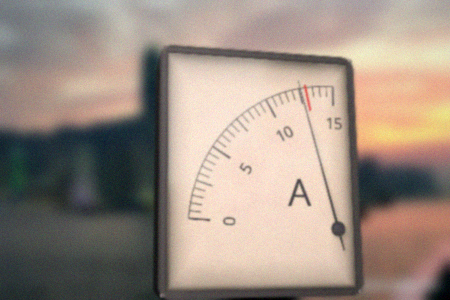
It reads {"value": 12.5, "unit": "A"}
